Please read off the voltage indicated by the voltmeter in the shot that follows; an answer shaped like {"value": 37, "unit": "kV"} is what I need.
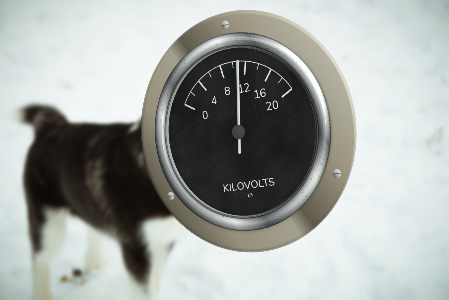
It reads {"value": 11, "unit": "kV"}
